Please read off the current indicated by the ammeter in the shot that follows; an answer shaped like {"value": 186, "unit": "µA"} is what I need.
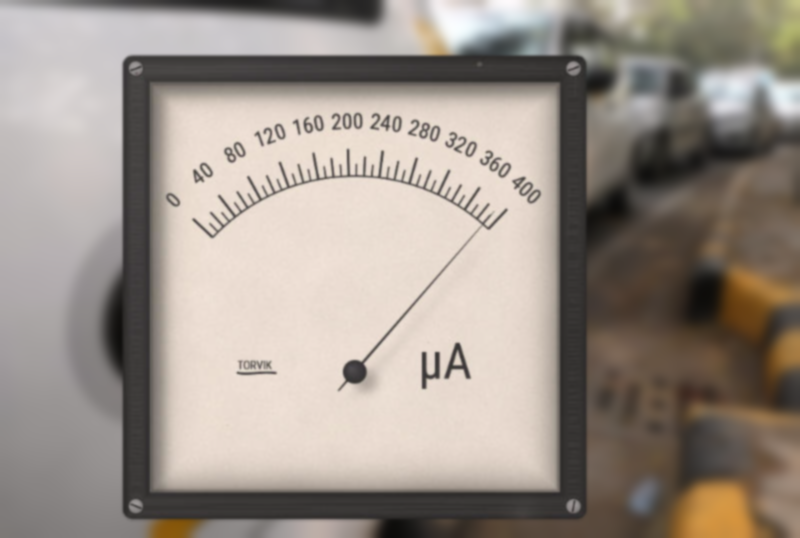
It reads {"value": 390, "unit": "µA"}
